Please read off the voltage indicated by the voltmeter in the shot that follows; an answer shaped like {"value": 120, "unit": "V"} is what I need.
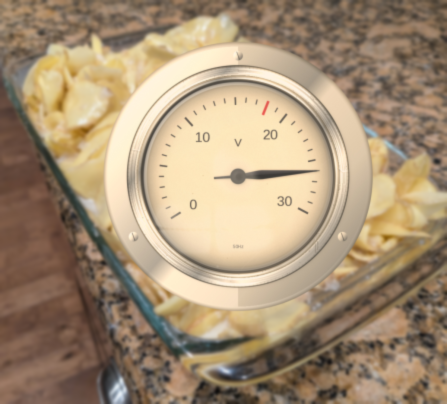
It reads {"value": 26, "unit": "V"}
